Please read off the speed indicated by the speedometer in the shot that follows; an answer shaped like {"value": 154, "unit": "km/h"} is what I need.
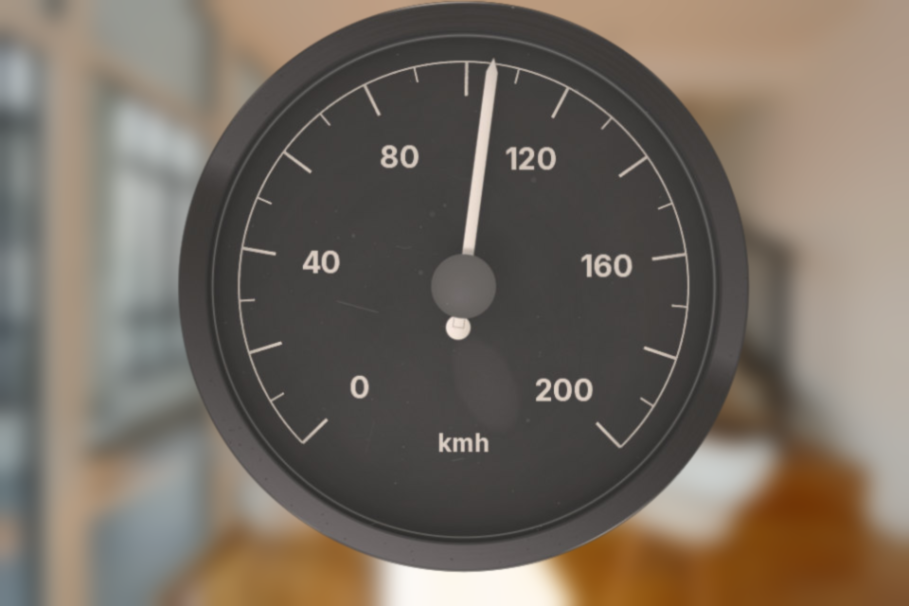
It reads {"value": 105, "unit": "km/h"}
